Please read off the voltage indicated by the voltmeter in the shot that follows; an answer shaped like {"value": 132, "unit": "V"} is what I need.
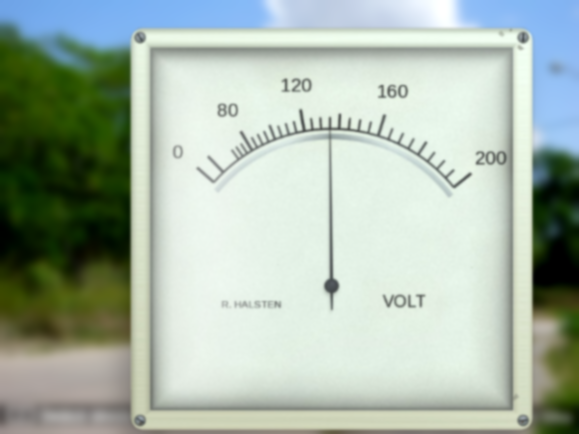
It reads {"value": 135, "unit": "V"}
